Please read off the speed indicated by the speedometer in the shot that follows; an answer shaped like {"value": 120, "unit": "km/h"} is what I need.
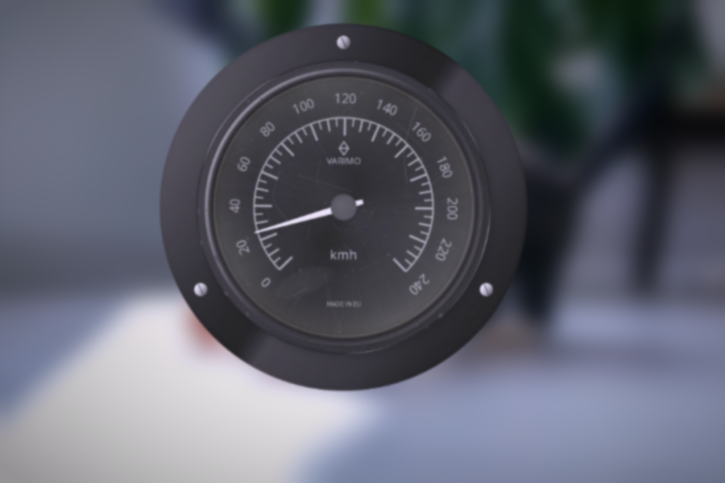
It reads {"value": 25, "unit": "km/h"}
